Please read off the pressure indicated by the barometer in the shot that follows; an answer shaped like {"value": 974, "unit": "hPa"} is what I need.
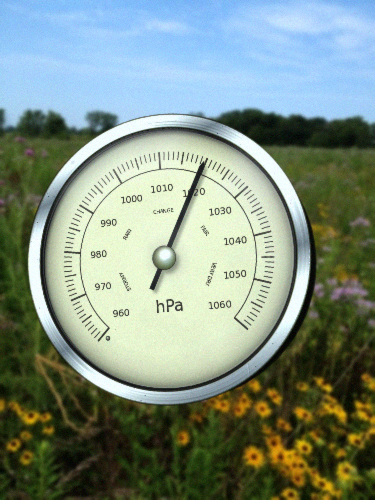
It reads {"value": 1020, "unit": "hPa"}
